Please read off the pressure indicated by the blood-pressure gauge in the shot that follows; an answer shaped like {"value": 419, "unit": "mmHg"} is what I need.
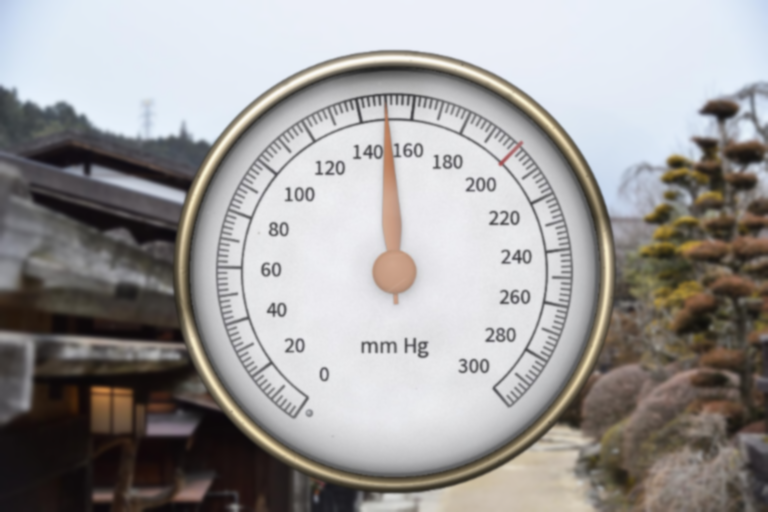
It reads {"value": 150, "unit": "mmHg"}
